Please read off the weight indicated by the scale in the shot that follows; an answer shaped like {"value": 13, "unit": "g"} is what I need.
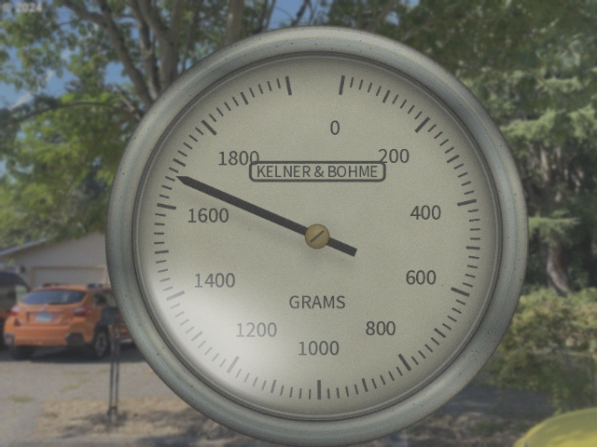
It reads {"value": 1670, "unit": "g"}
